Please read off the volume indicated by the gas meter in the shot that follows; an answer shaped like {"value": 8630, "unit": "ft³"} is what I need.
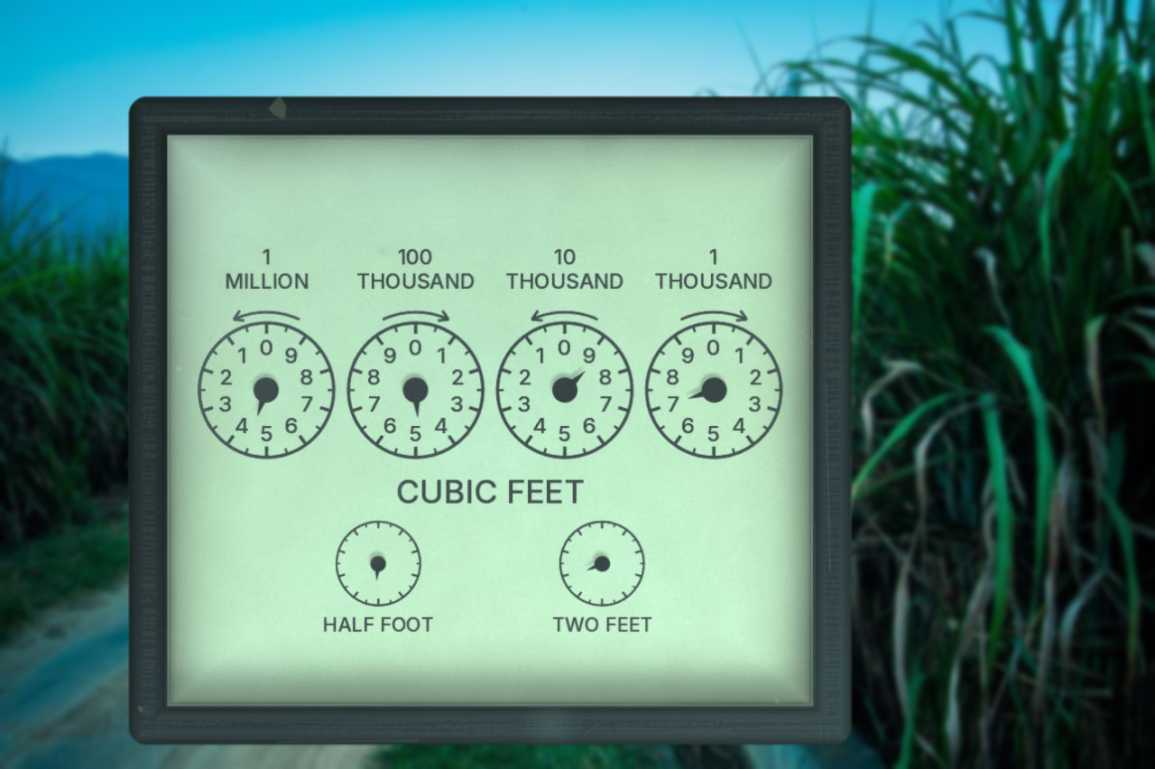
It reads {"value": 448700, "unit": "ft³"}
